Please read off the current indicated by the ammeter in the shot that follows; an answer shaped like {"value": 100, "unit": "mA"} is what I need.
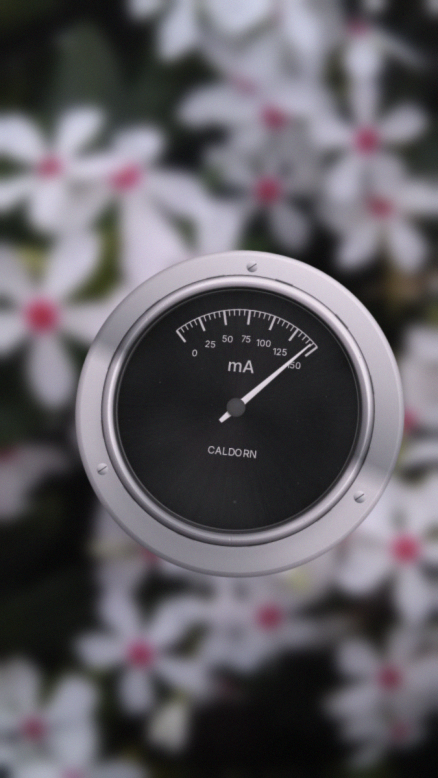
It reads {"value": 145, "unit": "mA"}
